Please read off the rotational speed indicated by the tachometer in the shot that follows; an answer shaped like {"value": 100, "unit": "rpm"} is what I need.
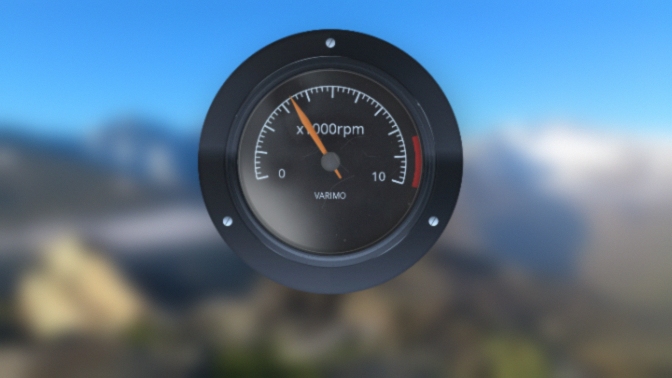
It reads {"value": 3400, "unit": "rpm"}
